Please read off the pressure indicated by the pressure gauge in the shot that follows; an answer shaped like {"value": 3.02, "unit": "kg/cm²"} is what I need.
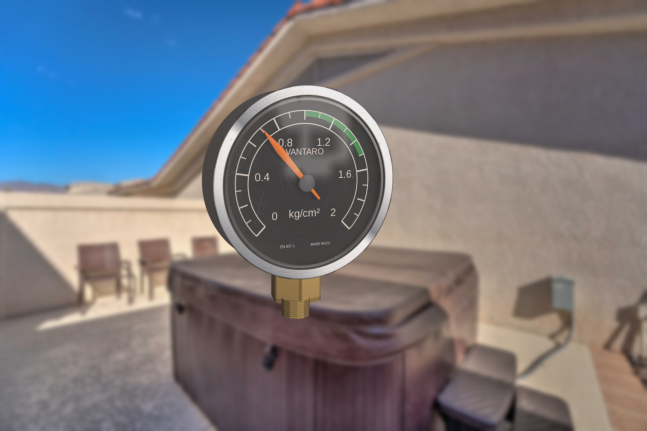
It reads {"value": 0.7, "unit": "kg/cm²"}
